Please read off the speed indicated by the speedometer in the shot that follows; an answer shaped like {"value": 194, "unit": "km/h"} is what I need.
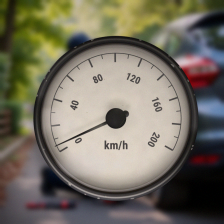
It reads {"value": 5, "unit": "km/h"}
